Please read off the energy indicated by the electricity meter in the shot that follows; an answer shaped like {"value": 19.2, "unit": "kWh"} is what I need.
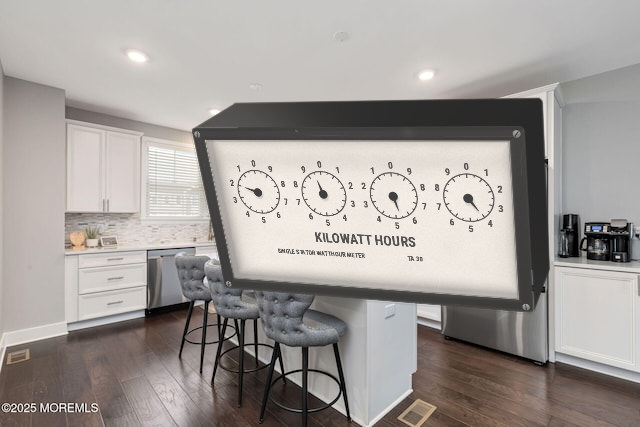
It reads {"value": 1954, "unit": "kWh"}
